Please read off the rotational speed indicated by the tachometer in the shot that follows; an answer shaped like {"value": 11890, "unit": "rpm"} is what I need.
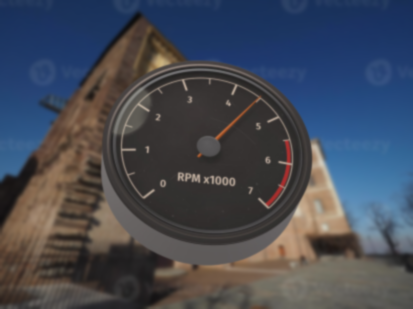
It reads {"value": 4500, "unit": "rpm"}
